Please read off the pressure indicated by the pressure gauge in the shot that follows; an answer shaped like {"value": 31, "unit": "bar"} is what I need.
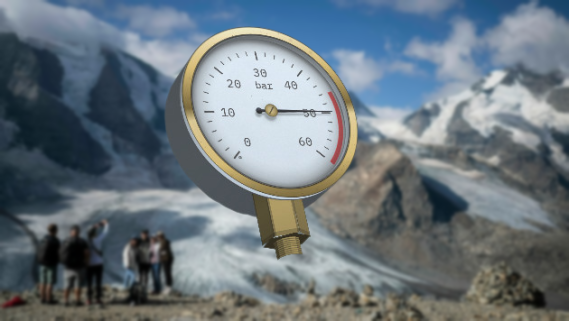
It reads {"value": 50, "unit": "bar"}
